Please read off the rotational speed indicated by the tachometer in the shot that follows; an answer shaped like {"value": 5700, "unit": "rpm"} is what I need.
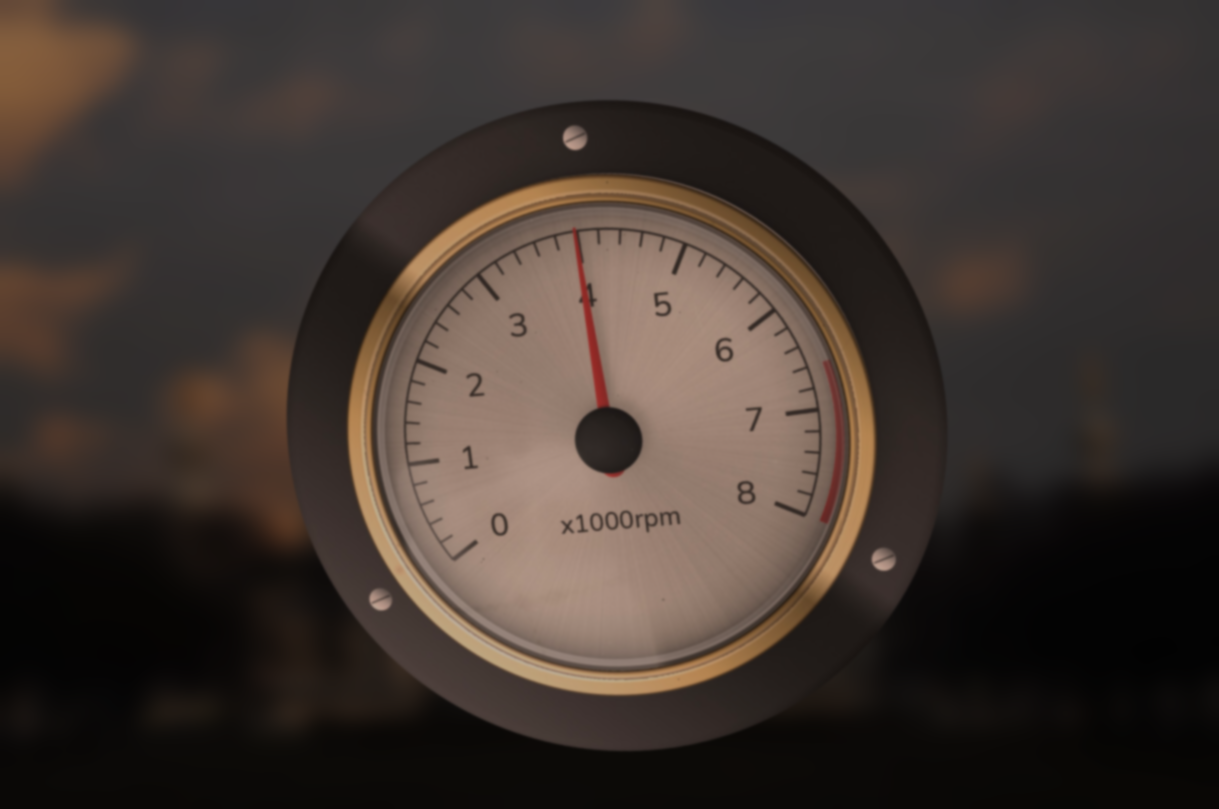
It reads {"value": 4000, "unit": "rpm"}
